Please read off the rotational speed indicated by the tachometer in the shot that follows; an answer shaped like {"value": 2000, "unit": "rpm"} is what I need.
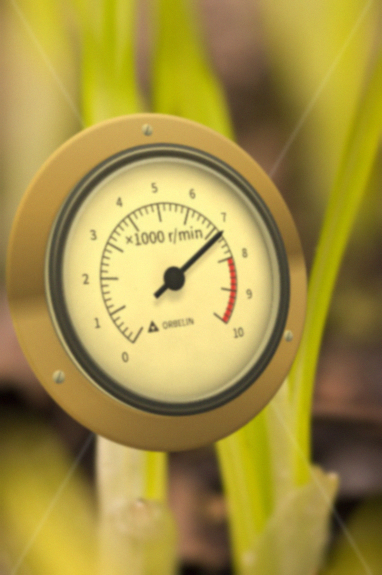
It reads {"value": 7200, "unit": "rpm"}
